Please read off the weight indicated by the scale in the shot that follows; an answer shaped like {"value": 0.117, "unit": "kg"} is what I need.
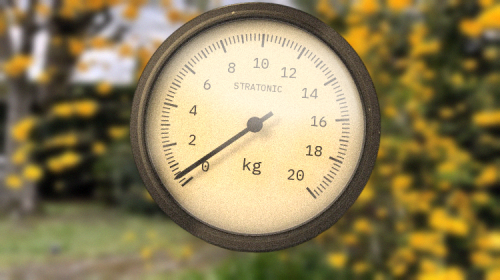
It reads {"value": 0.4, "unit": "kg"}
